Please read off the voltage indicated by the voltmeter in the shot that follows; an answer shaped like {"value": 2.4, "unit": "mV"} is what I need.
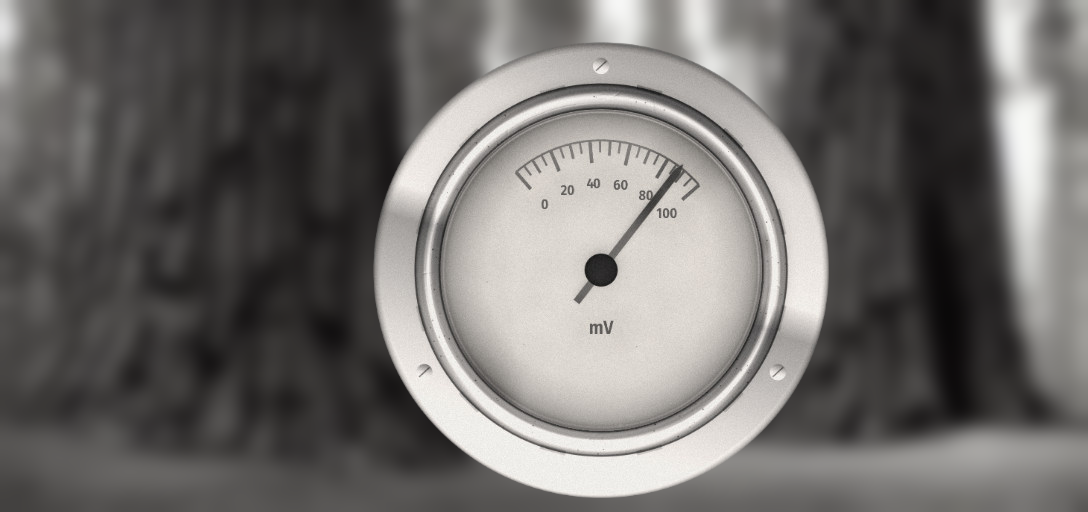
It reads {"value": 87.5, "unit": "mV"}
